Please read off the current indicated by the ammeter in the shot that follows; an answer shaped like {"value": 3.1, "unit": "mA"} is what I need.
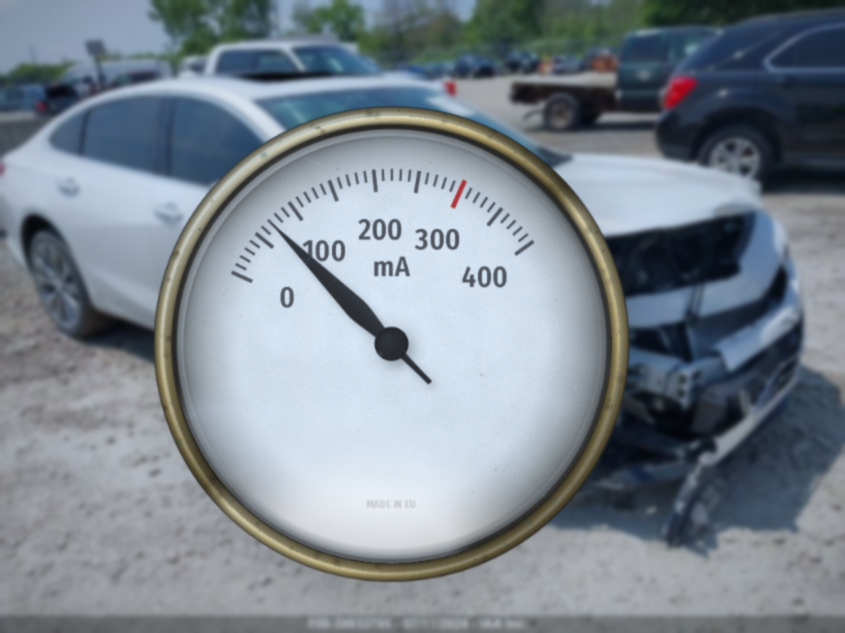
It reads {"value": 70, "unit": "mA"}
